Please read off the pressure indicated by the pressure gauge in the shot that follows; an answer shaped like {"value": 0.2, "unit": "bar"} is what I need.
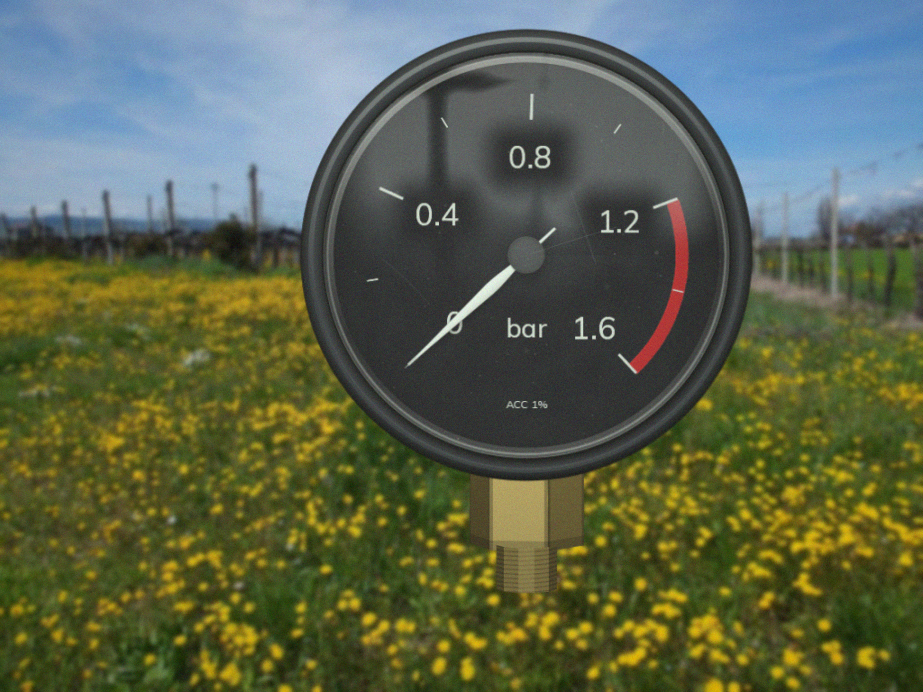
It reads {"value": 0, "unit": "bar"}
